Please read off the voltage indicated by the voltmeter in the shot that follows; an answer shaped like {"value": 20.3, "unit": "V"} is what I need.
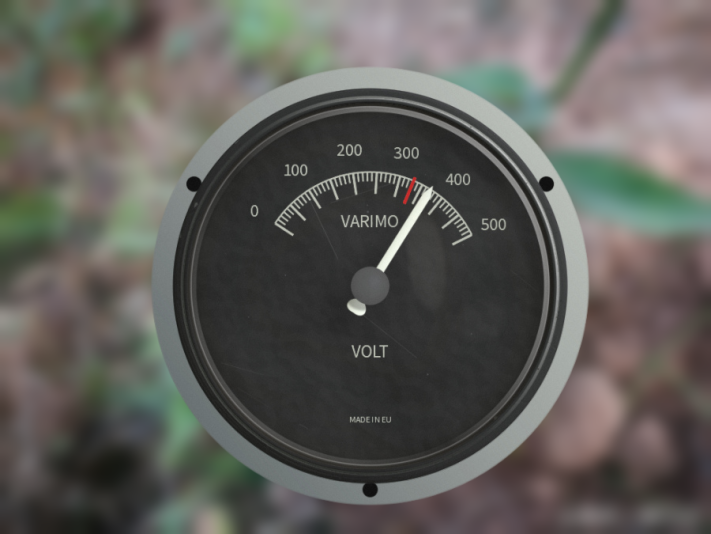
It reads {"value": 370, "unit": "V"}
